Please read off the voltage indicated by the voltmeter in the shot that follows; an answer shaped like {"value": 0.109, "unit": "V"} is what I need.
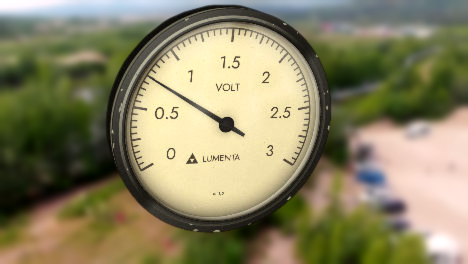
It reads {"value": 0.75, "unit": "V"}
